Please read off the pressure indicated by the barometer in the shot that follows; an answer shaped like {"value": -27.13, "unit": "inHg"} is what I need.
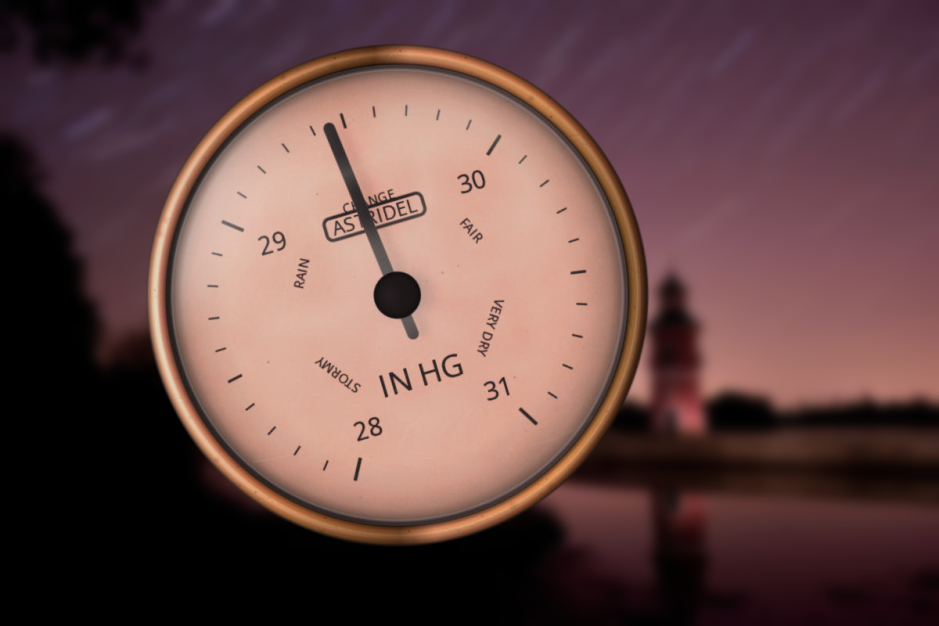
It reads {"value": 29.45, "unit": "inHg"}
